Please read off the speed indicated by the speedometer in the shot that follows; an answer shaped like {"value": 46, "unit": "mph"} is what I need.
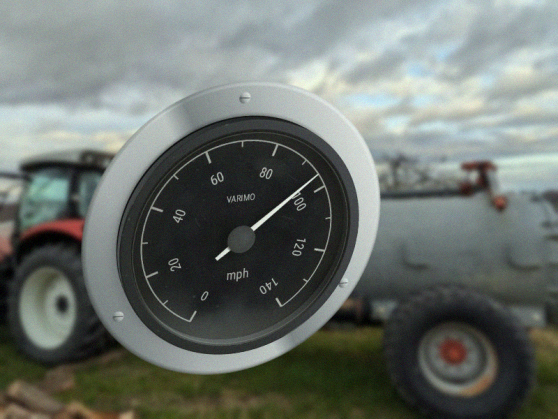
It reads {"value": 95, "unit": "mph"}
